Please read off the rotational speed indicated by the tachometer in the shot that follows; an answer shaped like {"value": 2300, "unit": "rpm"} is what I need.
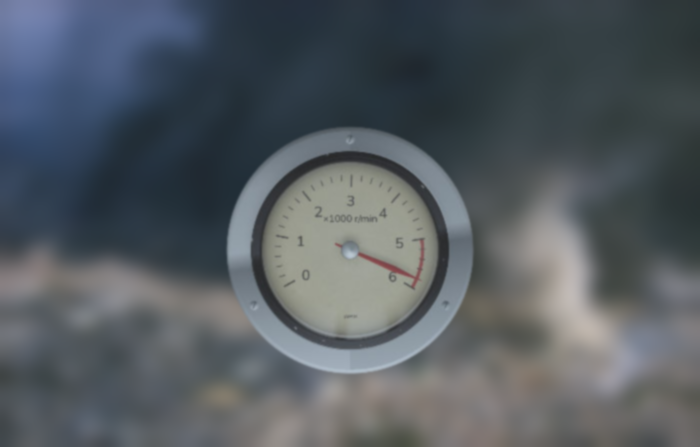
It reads {"value": 5800, "unit": "rpm"}
